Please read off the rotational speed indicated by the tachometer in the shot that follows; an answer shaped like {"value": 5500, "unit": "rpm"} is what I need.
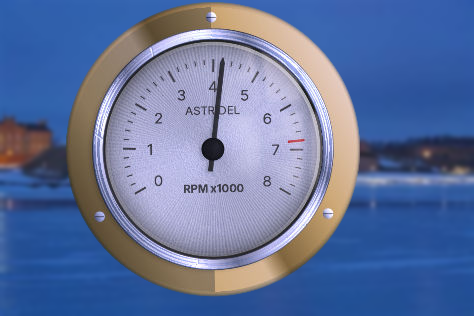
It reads {"value": 4200, "unit": "rpm"}
